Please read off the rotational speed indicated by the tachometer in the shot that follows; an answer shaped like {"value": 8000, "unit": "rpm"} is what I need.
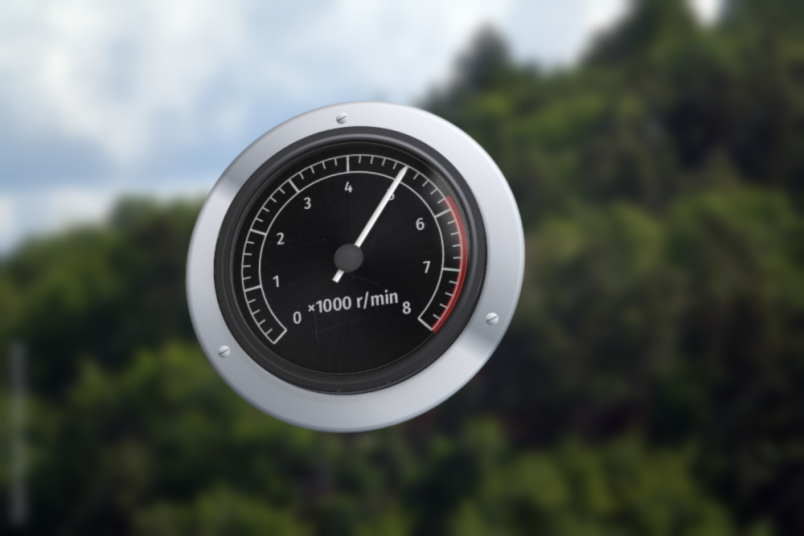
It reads {"value": 5000, "unit": "rpm"}
